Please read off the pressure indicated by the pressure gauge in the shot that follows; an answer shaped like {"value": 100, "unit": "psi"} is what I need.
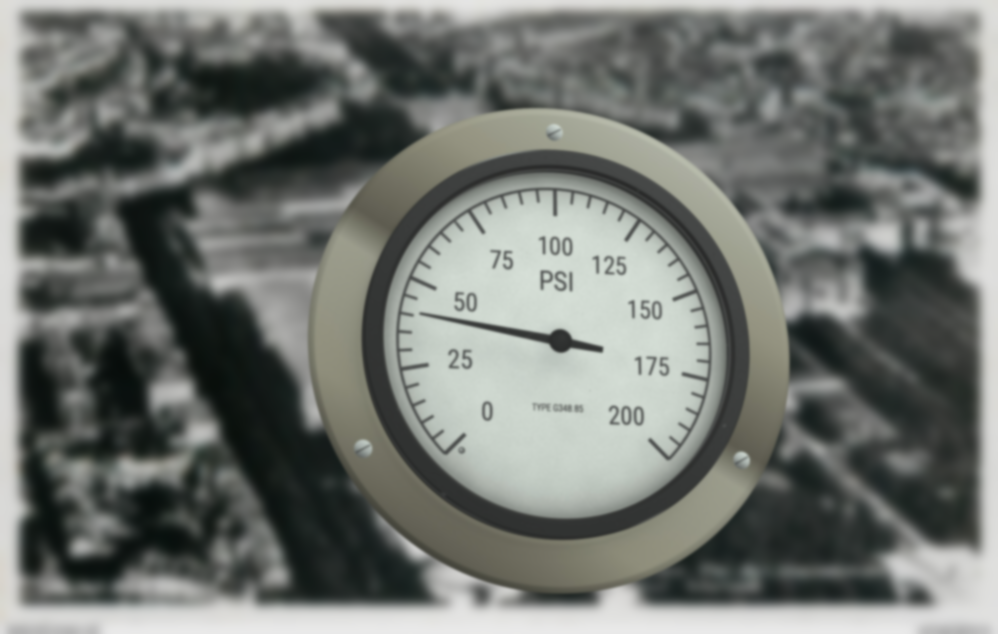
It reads {"value": 40, "unit": "psi"}
